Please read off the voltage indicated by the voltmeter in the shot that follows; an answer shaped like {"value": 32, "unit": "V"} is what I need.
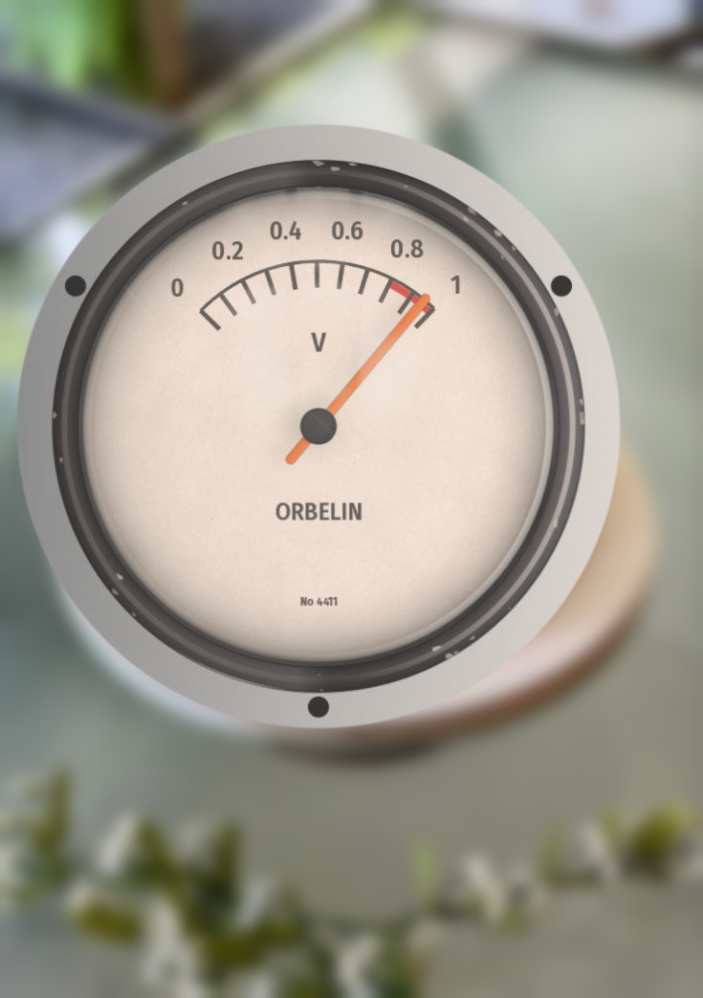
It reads {"value": 0.95, "unit": "V"}
